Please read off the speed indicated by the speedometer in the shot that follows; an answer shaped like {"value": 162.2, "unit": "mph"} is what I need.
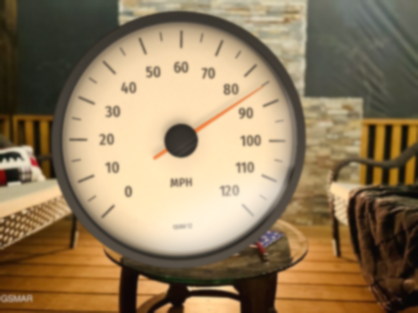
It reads {"value": 85, "unit": "mph"}
